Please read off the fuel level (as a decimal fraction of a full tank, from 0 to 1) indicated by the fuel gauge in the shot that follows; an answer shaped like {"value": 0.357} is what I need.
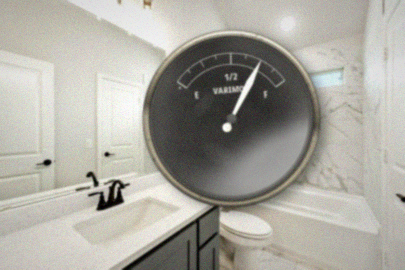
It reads {"value": 0.75}
